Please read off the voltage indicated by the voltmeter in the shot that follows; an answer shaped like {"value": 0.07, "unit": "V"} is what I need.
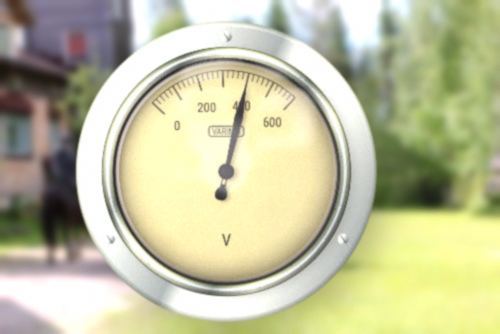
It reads {"value": 400, "unit": "V"}
